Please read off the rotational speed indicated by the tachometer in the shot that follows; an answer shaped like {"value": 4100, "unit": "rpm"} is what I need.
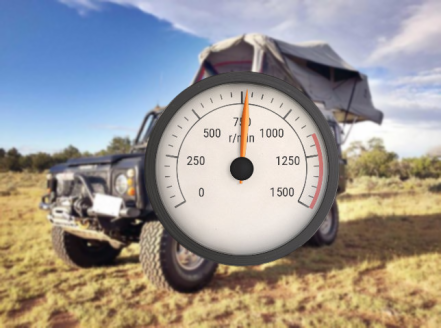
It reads {"value": 775, "unit": "rpm"}
